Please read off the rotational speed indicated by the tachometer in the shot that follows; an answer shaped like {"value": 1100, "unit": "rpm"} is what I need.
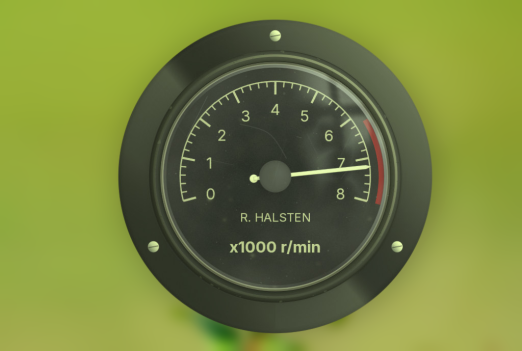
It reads {"value": 7200, "unit": "rpm"}
